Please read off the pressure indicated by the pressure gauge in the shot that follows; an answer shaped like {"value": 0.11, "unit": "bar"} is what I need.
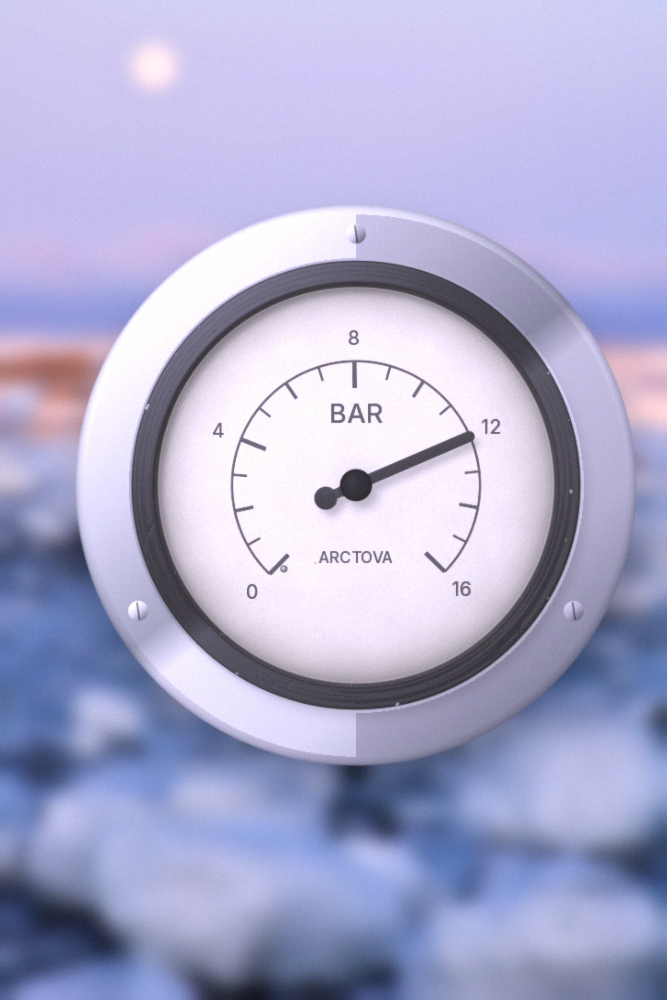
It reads {"value": 12, "unit": "bar"}
